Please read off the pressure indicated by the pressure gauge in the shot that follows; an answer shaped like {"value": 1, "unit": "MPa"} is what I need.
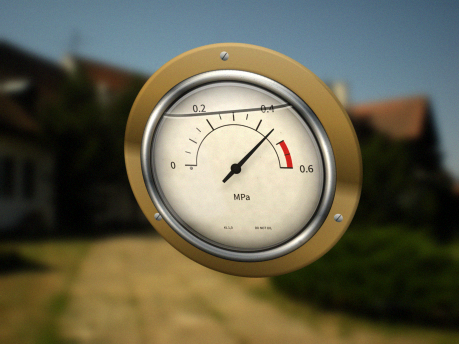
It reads {"value": 0.45, "unit": "MPa"}
